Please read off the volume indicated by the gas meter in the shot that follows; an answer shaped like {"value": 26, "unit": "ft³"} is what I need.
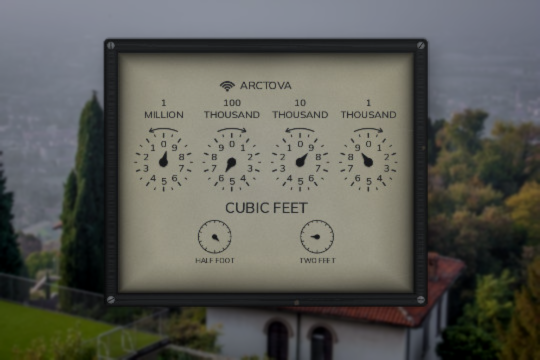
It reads {"value": 958900, "unit": "ft³"}
